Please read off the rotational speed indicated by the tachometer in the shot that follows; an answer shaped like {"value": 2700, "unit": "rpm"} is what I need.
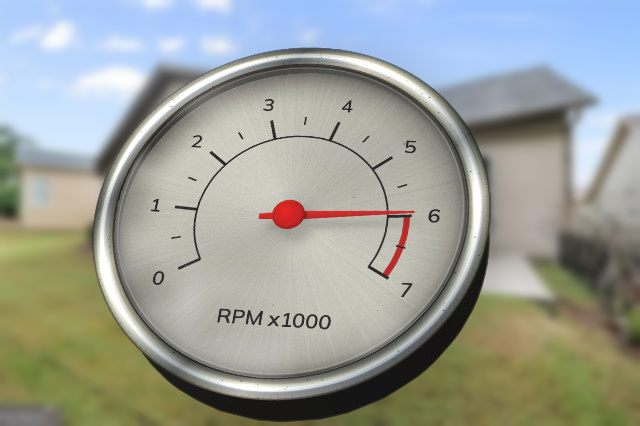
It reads {"value": 6000, "unit": "rpm"}
